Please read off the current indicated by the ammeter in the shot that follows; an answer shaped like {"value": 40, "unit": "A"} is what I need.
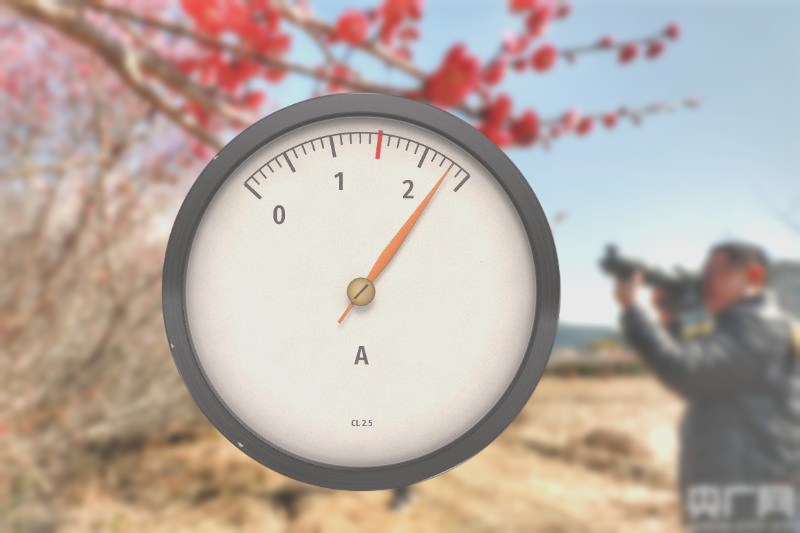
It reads {"value": 2.3, "unit": "A"}
